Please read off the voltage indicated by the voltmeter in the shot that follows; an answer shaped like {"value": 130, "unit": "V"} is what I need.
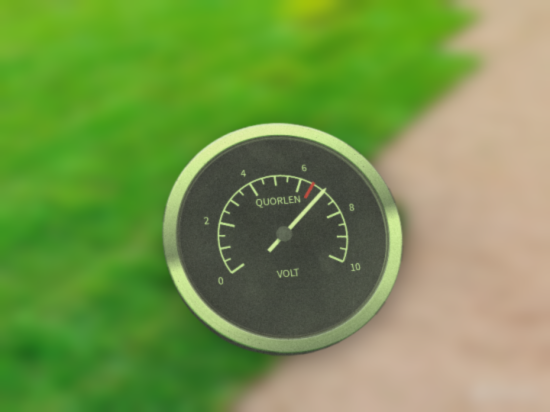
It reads {"value": 7, "unit": "V"}
